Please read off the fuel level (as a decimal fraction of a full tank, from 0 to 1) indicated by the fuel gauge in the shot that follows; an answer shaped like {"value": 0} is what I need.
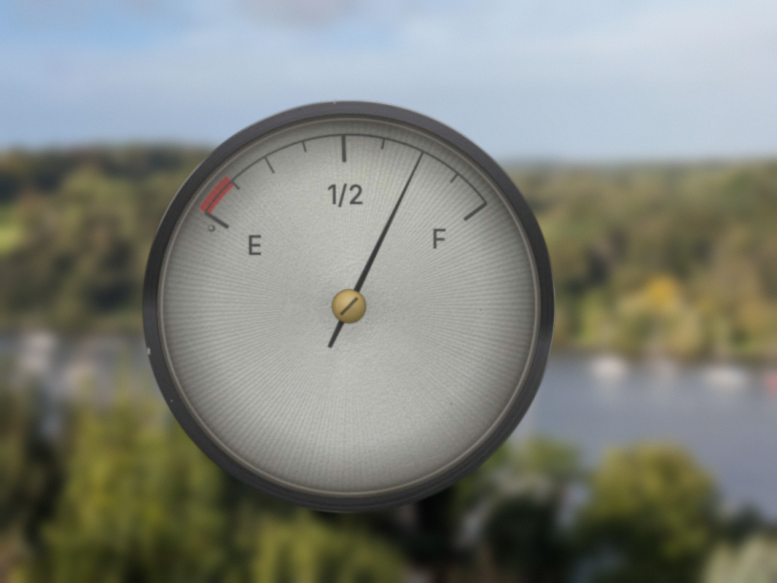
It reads {"value": 0.75}
